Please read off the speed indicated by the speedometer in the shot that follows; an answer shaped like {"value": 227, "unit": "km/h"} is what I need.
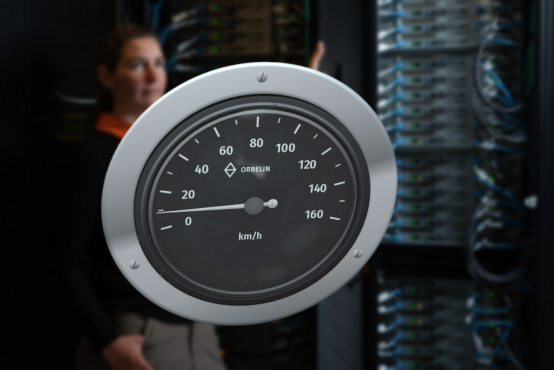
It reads {"value": 10, "unit": "km/h"}
